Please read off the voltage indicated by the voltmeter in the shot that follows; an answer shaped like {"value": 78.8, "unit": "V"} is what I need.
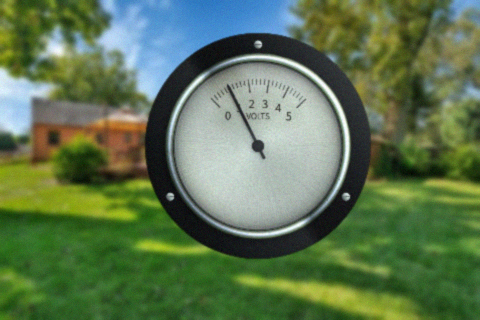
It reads {"value": 1, "unit": "V"}
